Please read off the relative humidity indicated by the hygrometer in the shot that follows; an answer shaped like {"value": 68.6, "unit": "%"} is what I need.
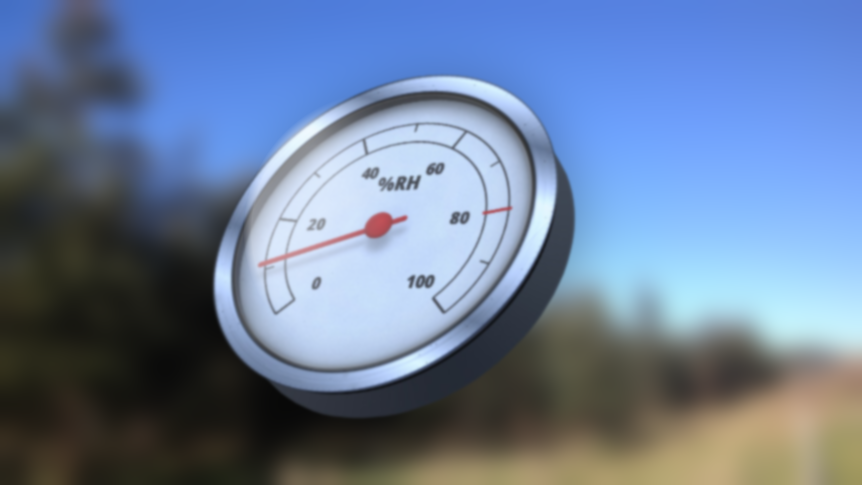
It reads {"value": 10, "unit": "%"}
